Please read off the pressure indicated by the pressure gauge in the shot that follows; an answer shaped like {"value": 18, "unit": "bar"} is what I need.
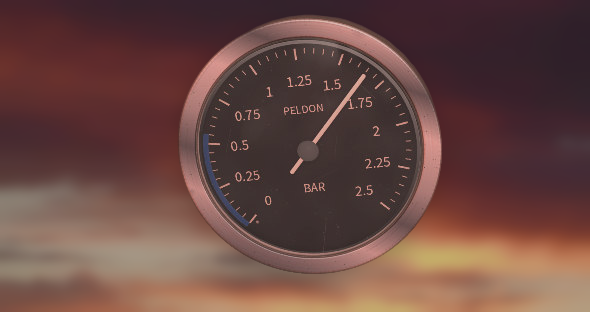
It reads {"value": 1.65, "unit": "bar"}
